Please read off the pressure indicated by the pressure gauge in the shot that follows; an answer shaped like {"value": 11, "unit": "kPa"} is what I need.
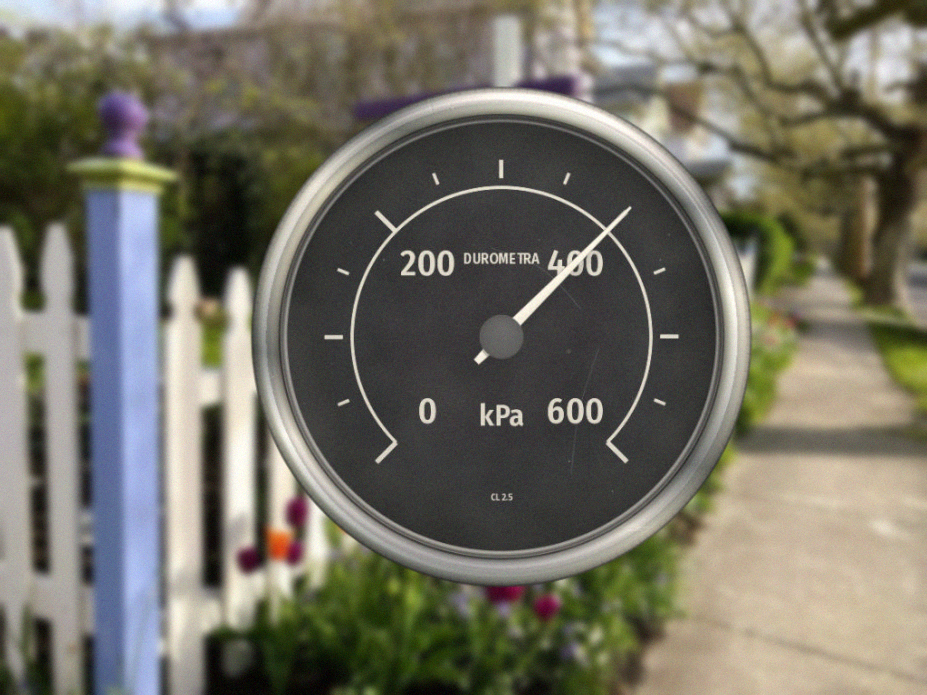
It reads {"value": 400, "unit": "kPa"}
